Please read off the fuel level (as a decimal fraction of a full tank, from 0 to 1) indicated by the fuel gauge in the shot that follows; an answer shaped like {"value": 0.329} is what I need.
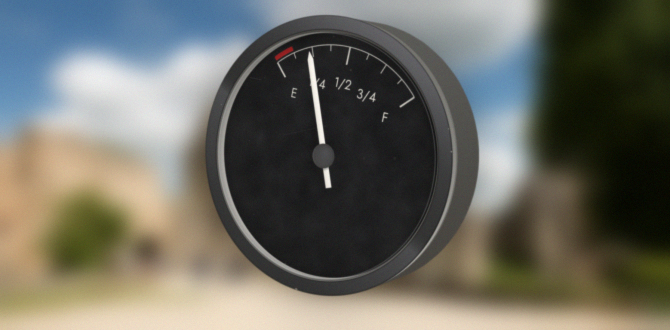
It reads {"value": 0.25}
